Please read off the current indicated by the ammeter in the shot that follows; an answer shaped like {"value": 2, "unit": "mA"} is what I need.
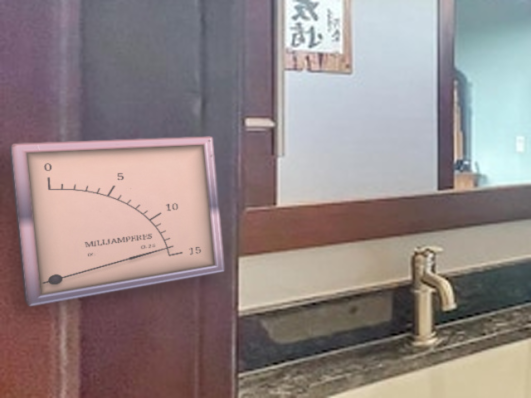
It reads {"value": 14, "unit": "mA"}
